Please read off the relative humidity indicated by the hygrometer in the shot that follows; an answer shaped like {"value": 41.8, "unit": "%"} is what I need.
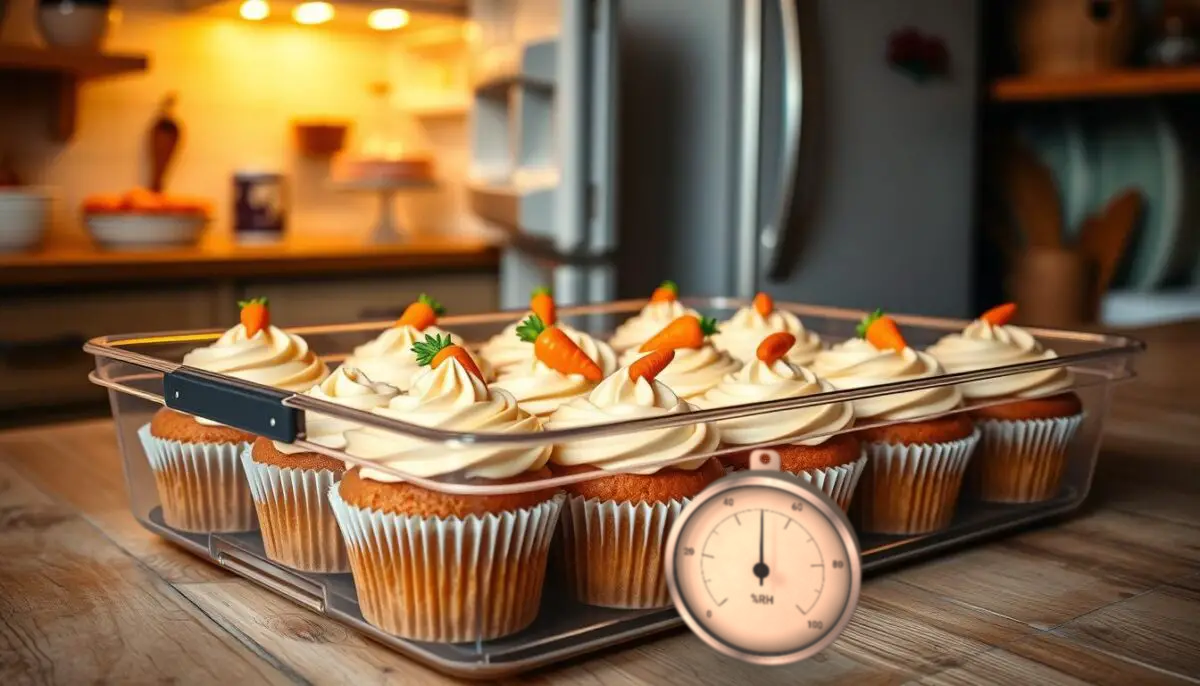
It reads {"value": 50, "unit": "%"}
